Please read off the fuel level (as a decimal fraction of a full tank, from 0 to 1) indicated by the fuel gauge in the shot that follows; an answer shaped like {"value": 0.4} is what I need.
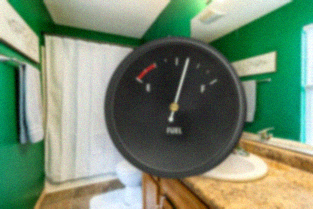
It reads {"value": 0.625}
